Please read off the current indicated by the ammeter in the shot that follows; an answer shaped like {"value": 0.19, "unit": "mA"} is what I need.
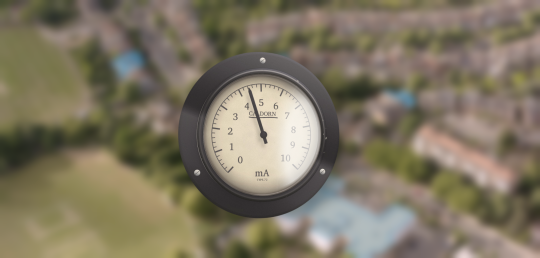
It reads {"value": 4.4, "unit": "mA"}
